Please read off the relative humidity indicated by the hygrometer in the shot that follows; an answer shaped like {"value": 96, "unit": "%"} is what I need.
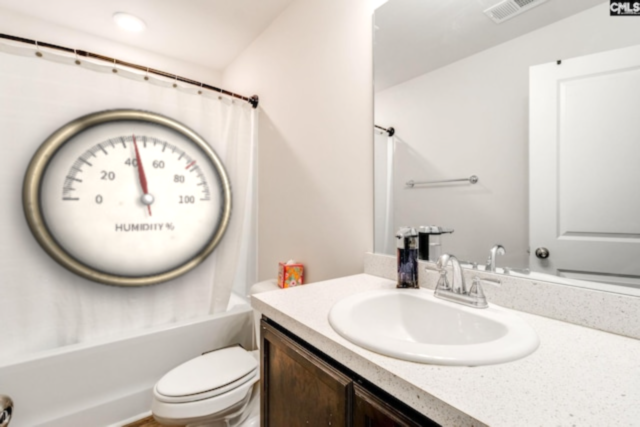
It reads {"value": 45, "unit": "%"}
